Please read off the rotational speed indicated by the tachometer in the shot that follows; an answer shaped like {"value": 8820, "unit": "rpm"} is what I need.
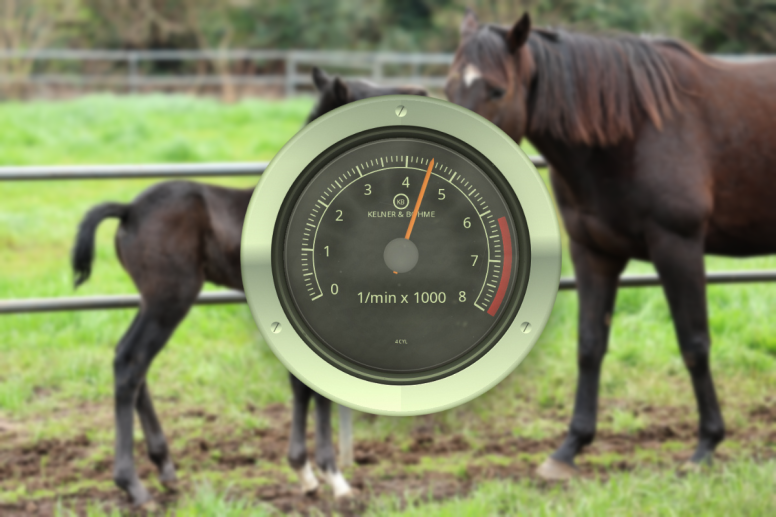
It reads {"value": 4500, "unit": "rpm"}
